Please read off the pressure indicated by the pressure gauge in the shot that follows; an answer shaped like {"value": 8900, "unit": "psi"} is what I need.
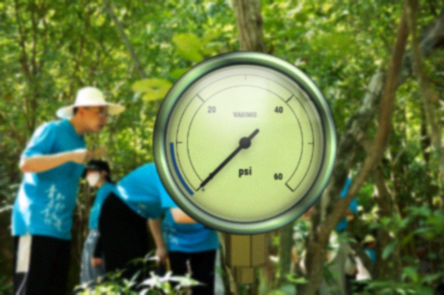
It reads {"value": 0, "unit": "psi"}
